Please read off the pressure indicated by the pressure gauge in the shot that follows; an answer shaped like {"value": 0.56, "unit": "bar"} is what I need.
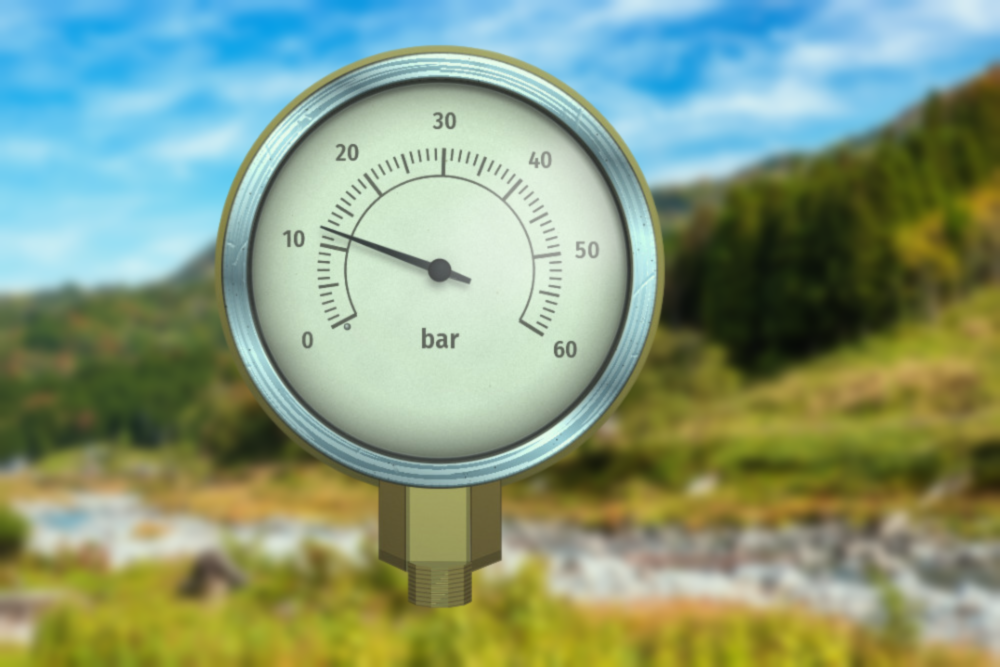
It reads {"value": 12, "unit": "bar"}
